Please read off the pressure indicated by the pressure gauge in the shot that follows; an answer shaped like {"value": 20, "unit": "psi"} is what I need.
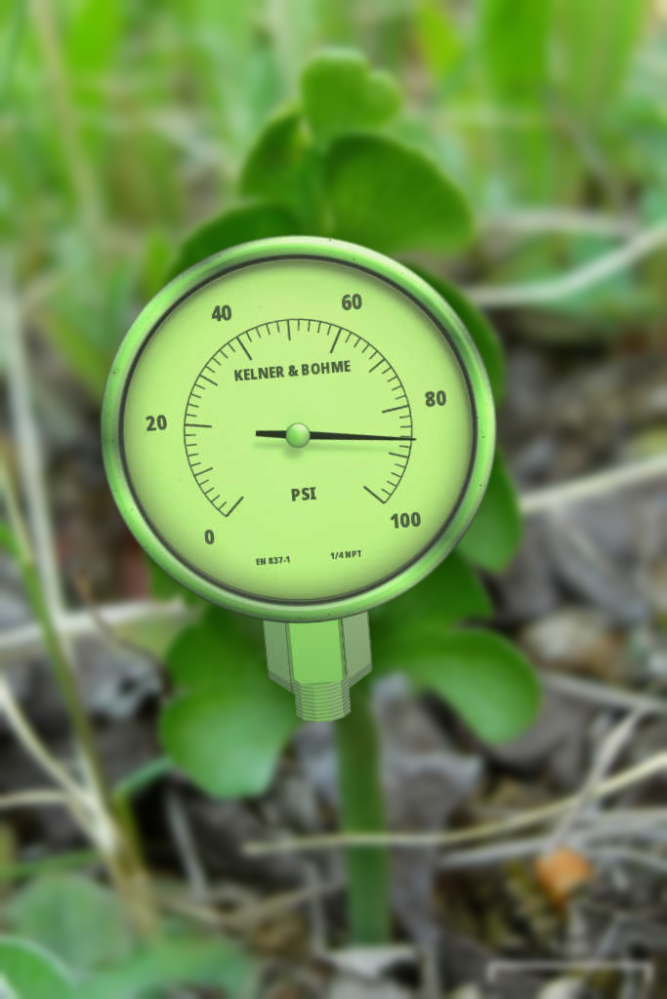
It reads {"value": 86, "unit": "psi"}
